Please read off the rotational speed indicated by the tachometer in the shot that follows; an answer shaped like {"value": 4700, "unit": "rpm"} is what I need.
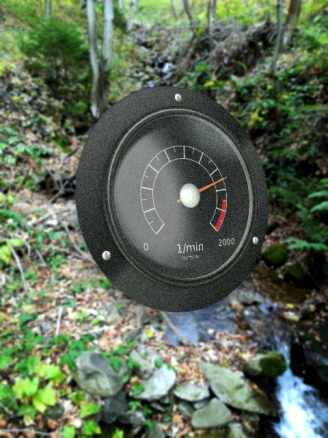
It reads {"value": 1500, "unit": "rpm"}
